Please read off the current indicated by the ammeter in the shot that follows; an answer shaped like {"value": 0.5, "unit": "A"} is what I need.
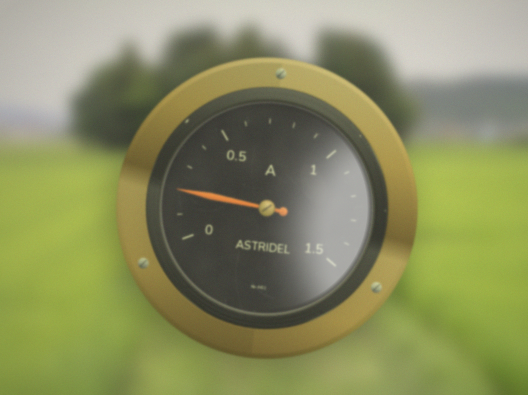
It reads {"value": 0.2, "unit": "A"}
